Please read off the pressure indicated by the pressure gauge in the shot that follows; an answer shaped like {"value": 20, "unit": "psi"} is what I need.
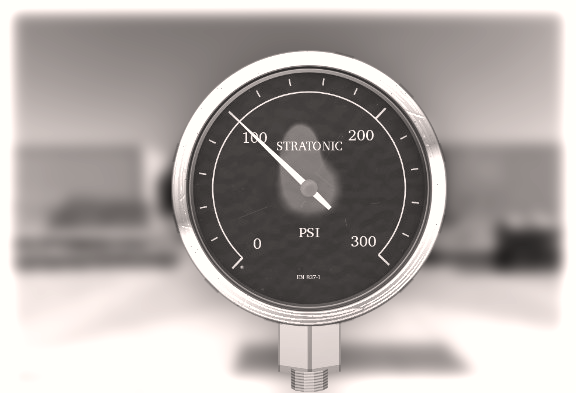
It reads {"value": 100, "unit": "psi"}
